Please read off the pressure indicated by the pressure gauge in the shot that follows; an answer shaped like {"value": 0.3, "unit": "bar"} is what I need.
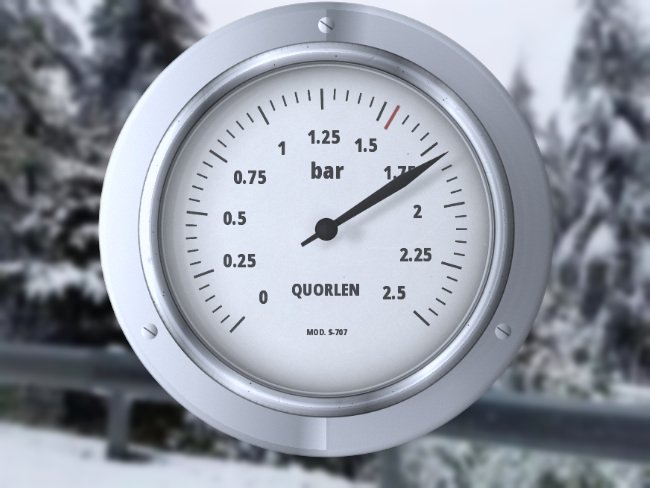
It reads {"value": 1.8, "unit": "bar"}
